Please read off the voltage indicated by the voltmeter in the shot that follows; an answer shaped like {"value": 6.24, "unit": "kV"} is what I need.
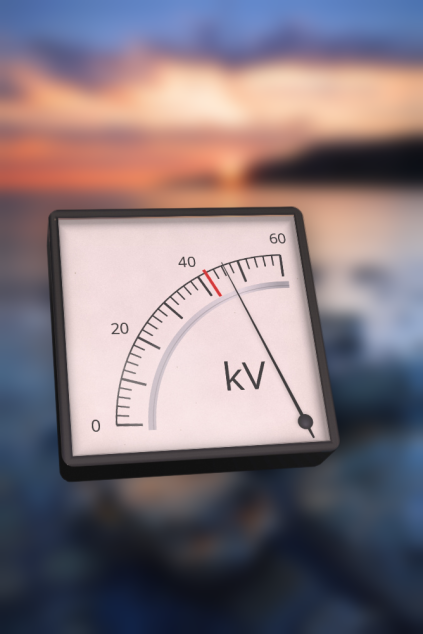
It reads {"value": 46, "unit": "kV"}
